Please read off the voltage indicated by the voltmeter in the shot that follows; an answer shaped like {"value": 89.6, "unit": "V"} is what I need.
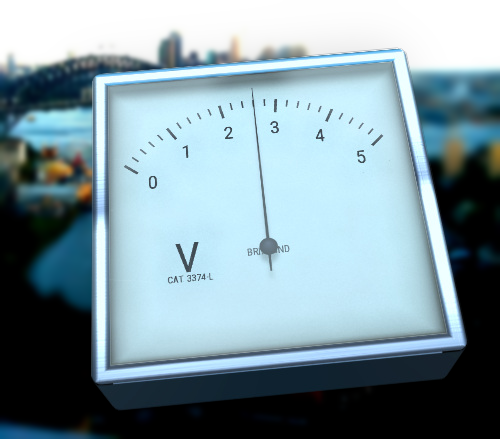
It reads {"value": 2.6, "unit": "V"}
